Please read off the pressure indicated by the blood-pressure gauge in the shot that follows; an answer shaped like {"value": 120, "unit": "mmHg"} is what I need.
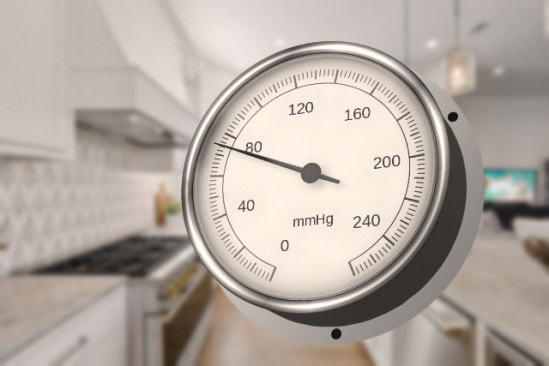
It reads {"value": 74, "unit": "mmHg"}
